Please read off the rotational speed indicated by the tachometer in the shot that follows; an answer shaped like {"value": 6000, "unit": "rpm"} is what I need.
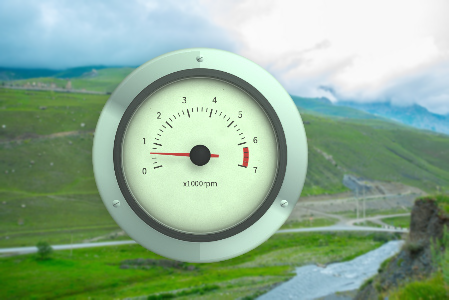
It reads {"value": 600, "unit": "rpm"}
